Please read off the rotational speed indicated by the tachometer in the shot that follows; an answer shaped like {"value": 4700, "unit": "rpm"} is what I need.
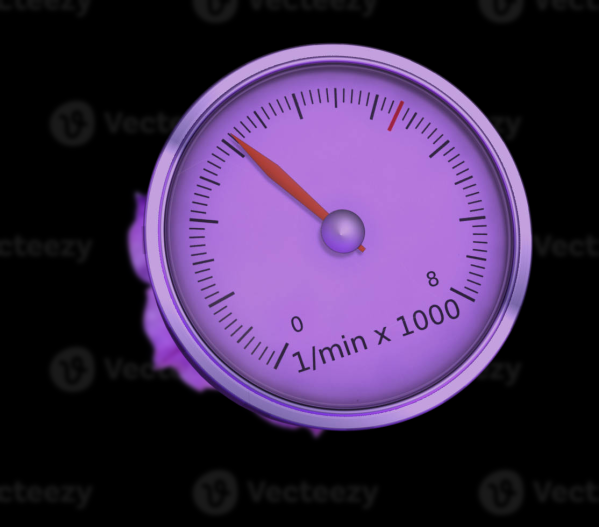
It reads {"value": 3100, "unit": "rpm"}
